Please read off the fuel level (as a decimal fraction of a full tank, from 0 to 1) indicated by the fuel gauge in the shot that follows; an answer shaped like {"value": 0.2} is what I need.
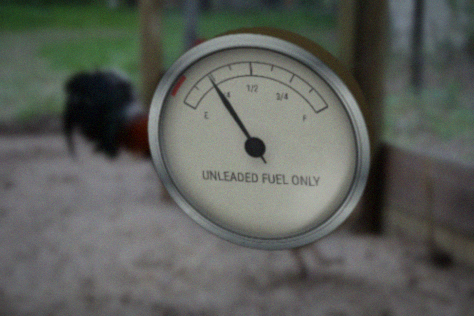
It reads {"value": 0.25}
